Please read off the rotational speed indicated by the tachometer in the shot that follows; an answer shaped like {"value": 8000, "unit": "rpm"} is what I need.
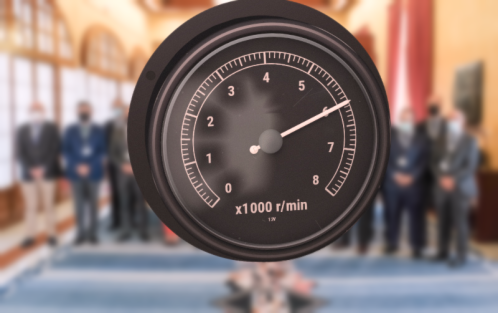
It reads {"value": 6000, "unit": "rpm"}
